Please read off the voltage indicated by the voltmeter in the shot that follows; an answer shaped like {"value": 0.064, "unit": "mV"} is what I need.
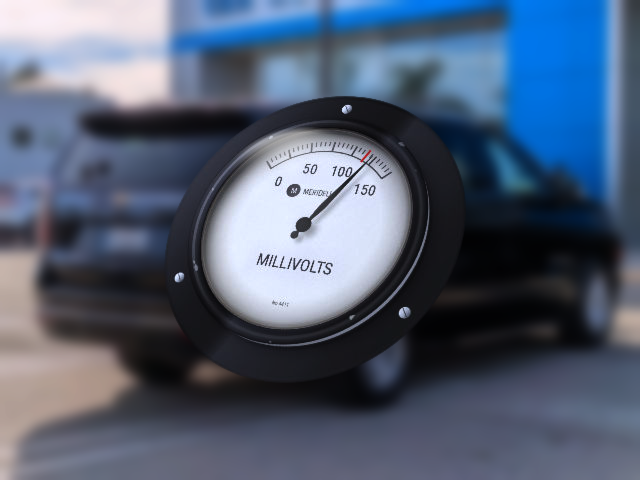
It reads {"value": 125, "unit": "mV"}
